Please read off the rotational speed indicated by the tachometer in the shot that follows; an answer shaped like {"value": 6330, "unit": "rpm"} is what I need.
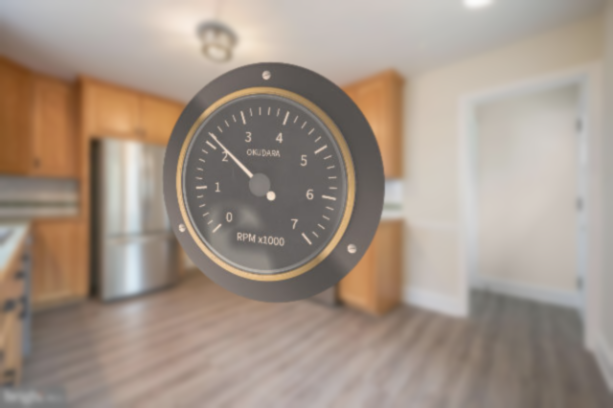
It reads {"value": 2200, "unit": "rpm"}
